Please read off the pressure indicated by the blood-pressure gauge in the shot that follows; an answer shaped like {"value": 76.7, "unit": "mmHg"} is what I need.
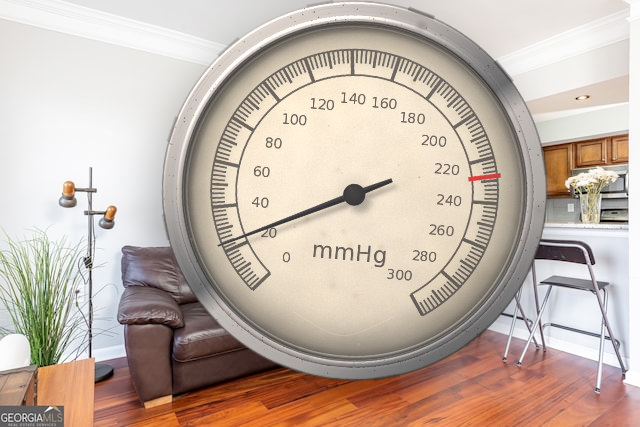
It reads {"value": 24, "unit": "mmHg"}
